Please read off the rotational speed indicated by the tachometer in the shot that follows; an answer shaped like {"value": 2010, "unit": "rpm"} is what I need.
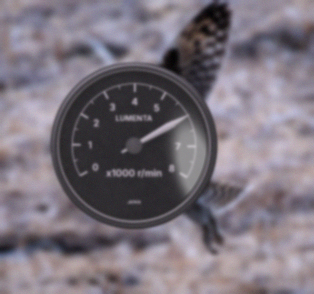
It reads {"value": 6000, "unit": "rpm"}
